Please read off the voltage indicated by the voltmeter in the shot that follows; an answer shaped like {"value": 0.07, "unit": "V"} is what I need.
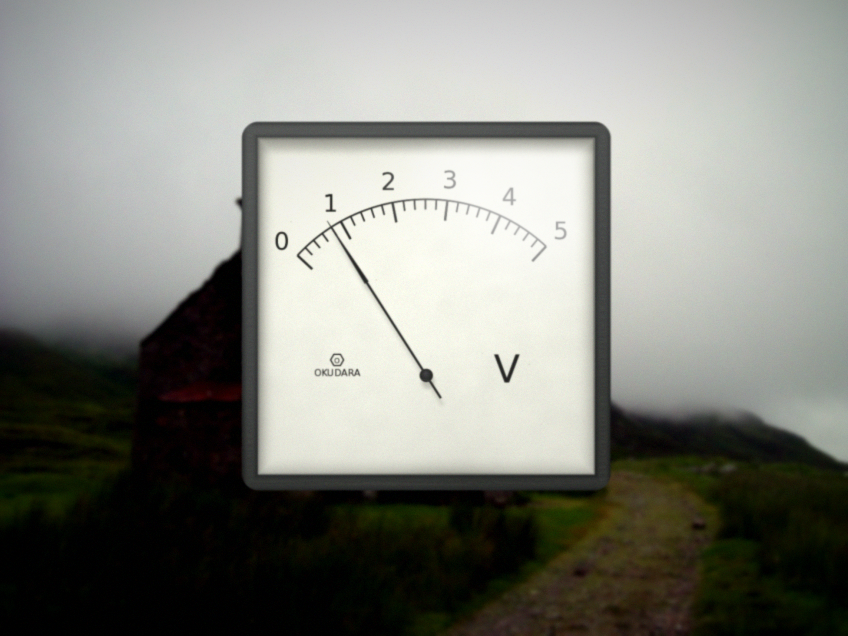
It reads {"value": 0.8, "unit": "V"}
